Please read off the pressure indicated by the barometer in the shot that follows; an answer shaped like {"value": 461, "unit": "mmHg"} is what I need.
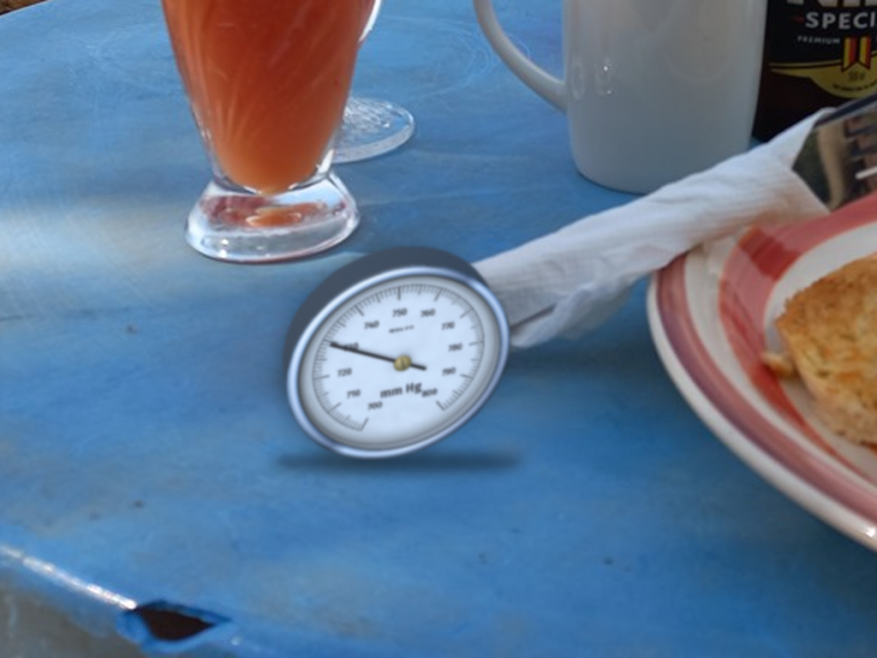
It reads {"value": 730, "unit": "mmHg"}
